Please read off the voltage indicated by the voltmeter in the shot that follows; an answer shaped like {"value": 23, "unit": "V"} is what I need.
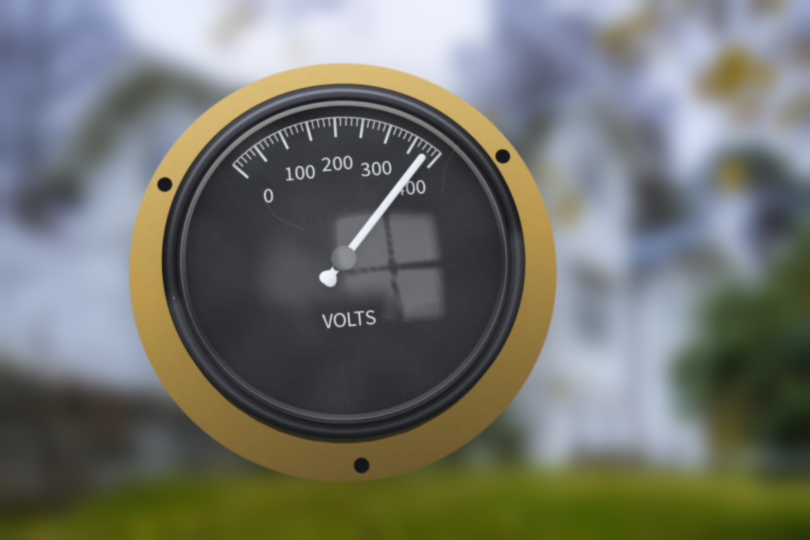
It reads {"value": 380, "unit": "V"}
